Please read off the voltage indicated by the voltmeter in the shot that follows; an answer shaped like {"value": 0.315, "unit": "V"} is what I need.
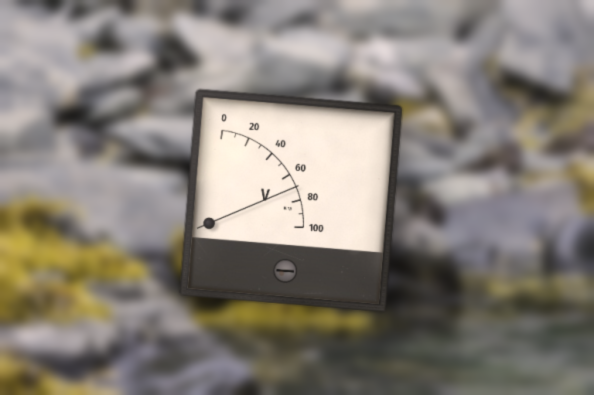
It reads {"value": 70, "unit": "V"}
